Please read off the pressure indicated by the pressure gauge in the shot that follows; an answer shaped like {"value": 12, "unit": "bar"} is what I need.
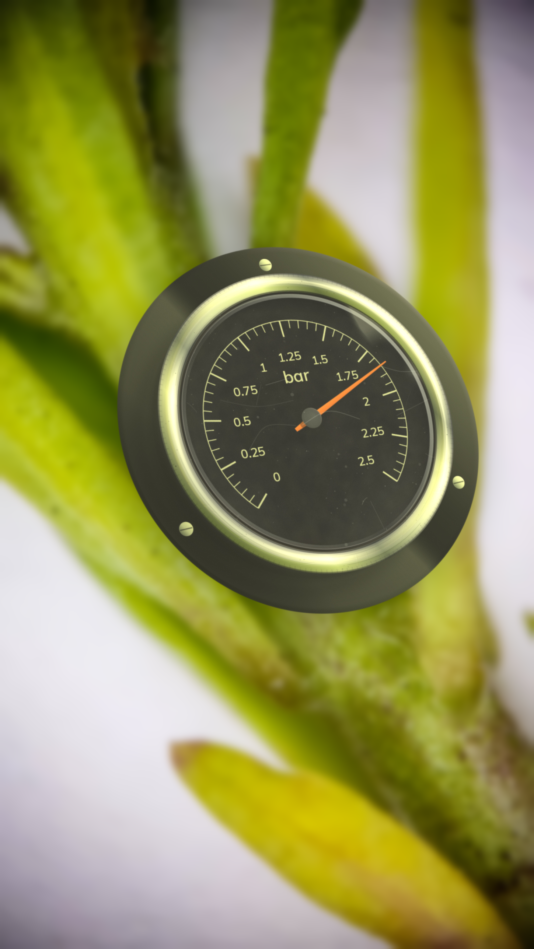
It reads {"value": 1.85, "unit": "bar"}
